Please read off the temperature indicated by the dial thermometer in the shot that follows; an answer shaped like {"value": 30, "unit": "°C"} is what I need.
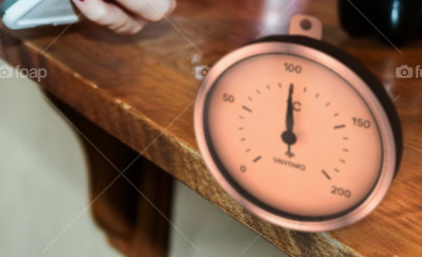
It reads {"value": 100, "unit": "°C"}
